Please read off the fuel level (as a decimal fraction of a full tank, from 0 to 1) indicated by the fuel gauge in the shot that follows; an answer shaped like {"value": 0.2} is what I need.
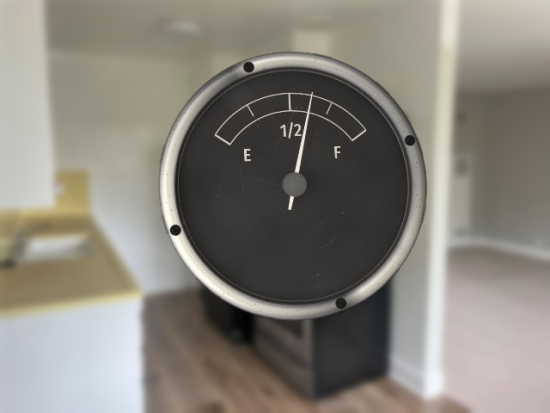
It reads {"value": 0.625}
